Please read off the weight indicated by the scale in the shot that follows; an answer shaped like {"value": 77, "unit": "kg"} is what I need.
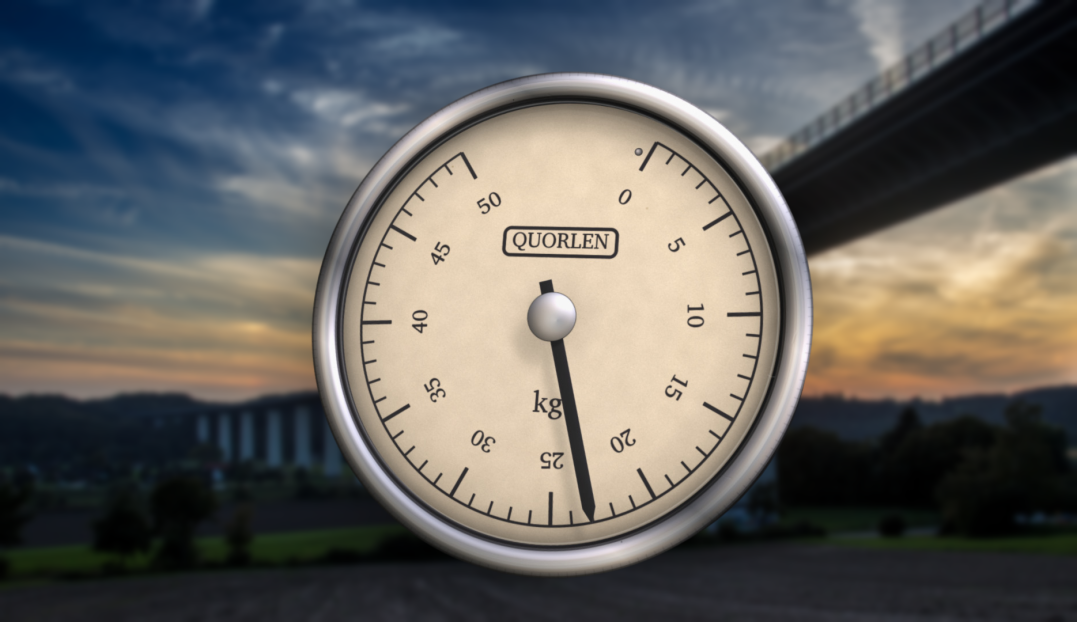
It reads {"value": 23, "unit": "kg"}
